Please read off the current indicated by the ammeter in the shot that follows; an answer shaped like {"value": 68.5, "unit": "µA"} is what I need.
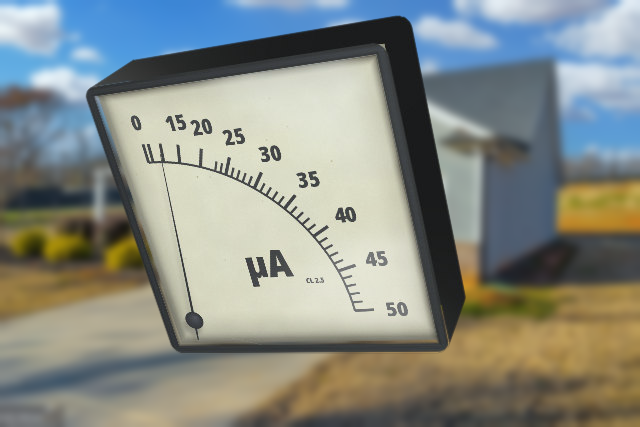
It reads {"value": 10, "unit": "µA"}
